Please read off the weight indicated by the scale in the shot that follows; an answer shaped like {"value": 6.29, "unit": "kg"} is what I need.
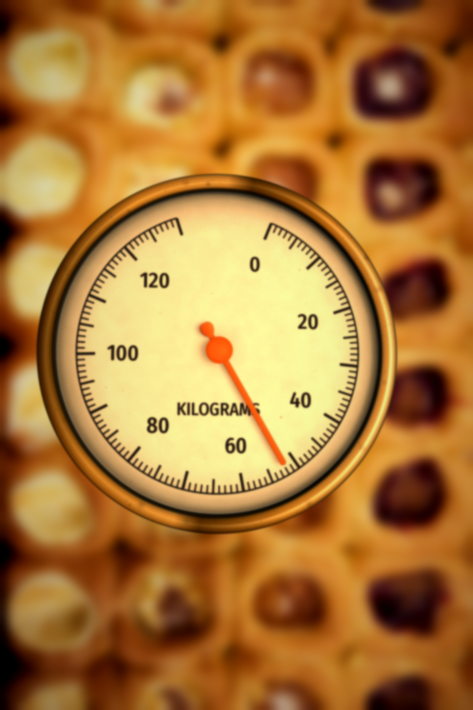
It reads {"value": 52, "unit": "kg"}
